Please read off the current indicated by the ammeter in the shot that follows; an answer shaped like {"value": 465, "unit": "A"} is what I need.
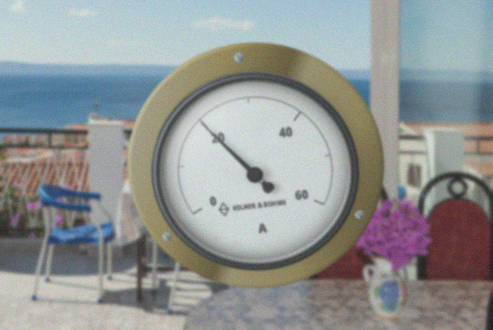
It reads {"value": 20, "unit": "A"}
